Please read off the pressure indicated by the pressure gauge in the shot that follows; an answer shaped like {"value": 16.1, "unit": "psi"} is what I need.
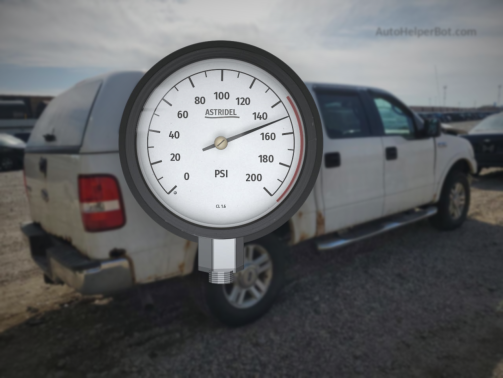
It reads {"value": 150, "unit": "psi"}
